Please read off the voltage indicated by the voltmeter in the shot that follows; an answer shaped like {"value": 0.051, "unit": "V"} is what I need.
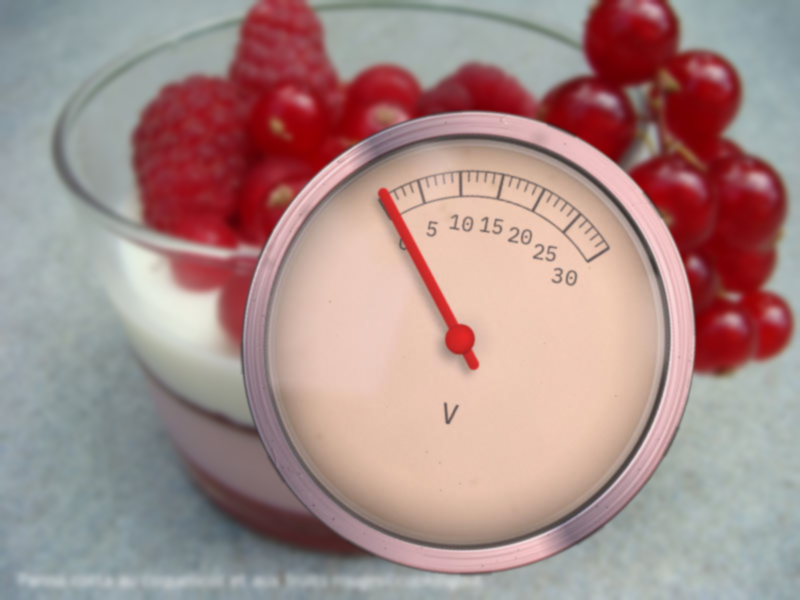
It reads {"value": 1, "unit": "V"}
